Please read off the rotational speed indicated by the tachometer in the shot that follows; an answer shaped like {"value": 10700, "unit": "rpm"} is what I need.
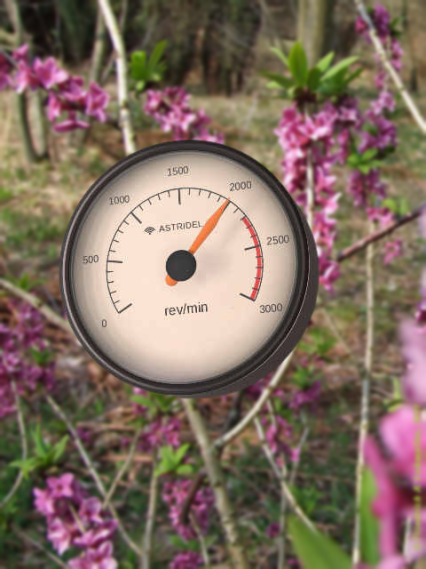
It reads {"value": 2000, "unit": "rpm"}
